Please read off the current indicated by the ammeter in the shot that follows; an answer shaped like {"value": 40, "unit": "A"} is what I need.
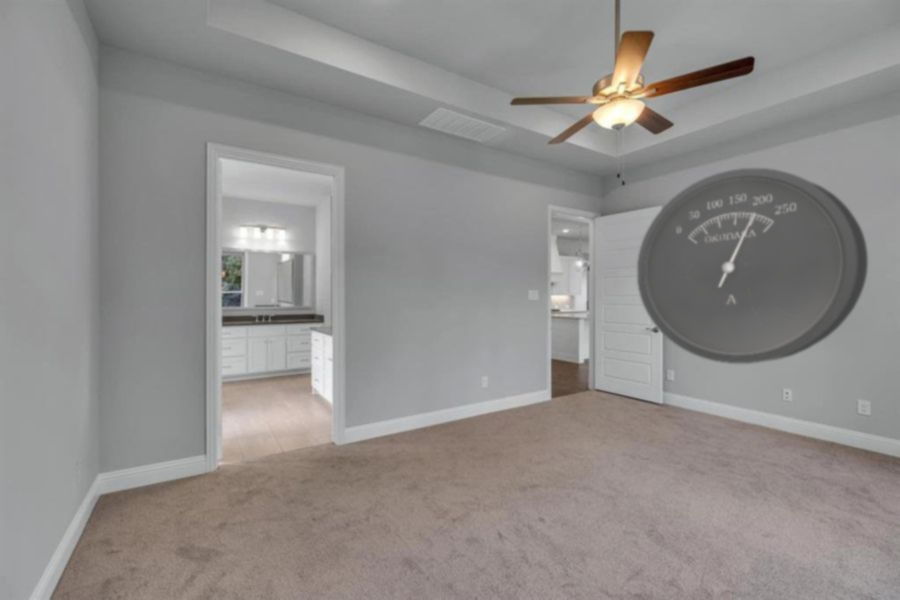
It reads {"value": 200, "unit": "A"}
